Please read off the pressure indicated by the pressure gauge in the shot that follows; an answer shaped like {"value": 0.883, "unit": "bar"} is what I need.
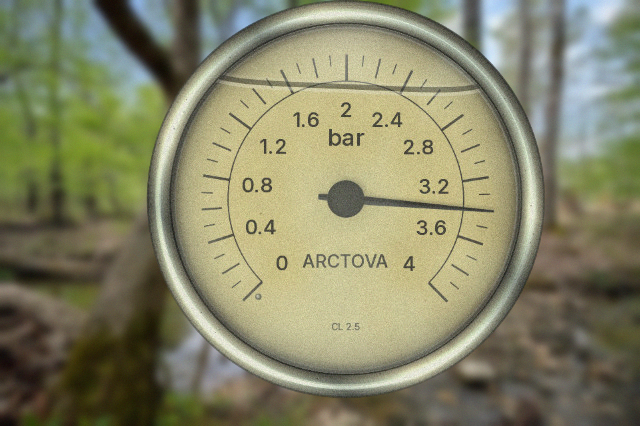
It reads {"value": 3.4, "unit": "bar"}
